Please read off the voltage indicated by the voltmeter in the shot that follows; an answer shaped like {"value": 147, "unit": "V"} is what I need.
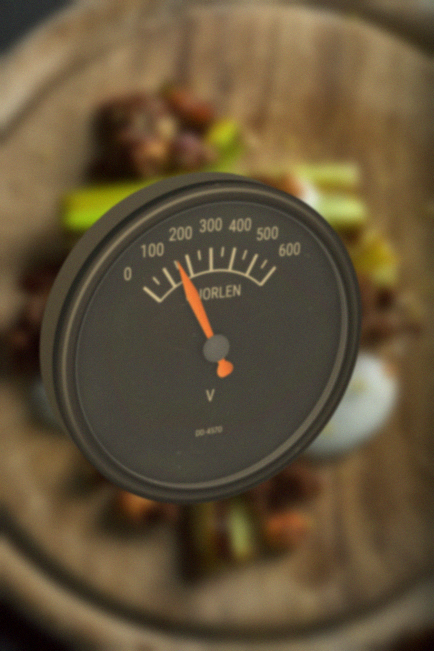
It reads {"value": 150, "unit": "V"}
